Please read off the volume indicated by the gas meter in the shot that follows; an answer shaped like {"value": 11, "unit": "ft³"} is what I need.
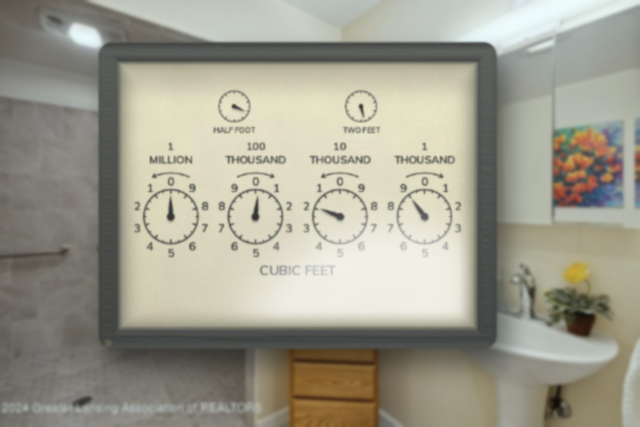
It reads {"value": 1900, "unit": "ft³"}
